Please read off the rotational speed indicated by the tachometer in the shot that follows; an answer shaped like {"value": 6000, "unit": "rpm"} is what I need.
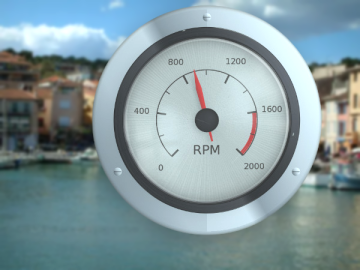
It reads {"value": 900, "unit": "rpm"}
